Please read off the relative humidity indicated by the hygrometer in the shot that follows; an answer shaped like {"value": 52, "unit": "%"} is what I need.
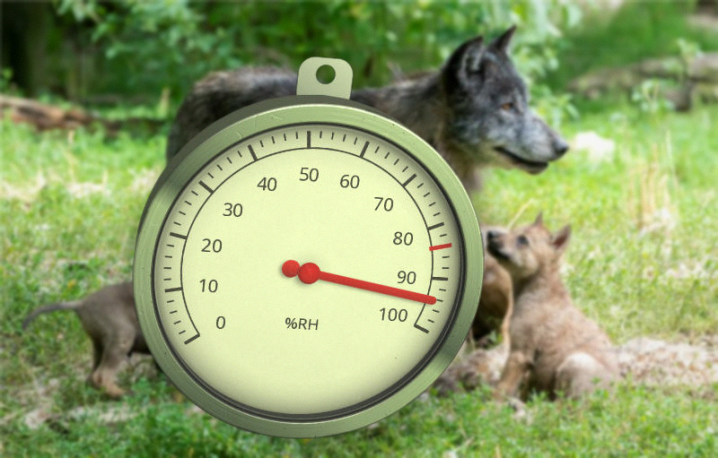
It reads {"value": 94, "unit": "%"}
